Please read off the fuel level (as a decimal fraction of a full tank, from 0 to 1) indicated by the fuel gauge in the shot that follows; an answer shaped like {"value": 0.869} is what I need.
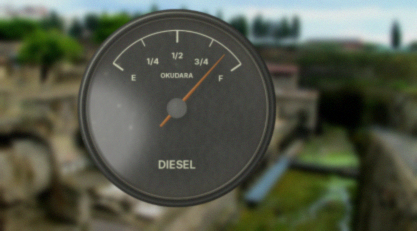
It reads {"value": 0.875}
